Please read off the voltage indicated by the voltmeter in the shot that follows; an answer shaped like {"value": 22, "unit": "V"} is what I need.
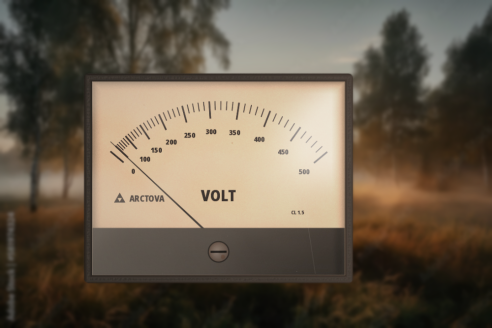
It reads {"value": 50, "unit": "V"}
